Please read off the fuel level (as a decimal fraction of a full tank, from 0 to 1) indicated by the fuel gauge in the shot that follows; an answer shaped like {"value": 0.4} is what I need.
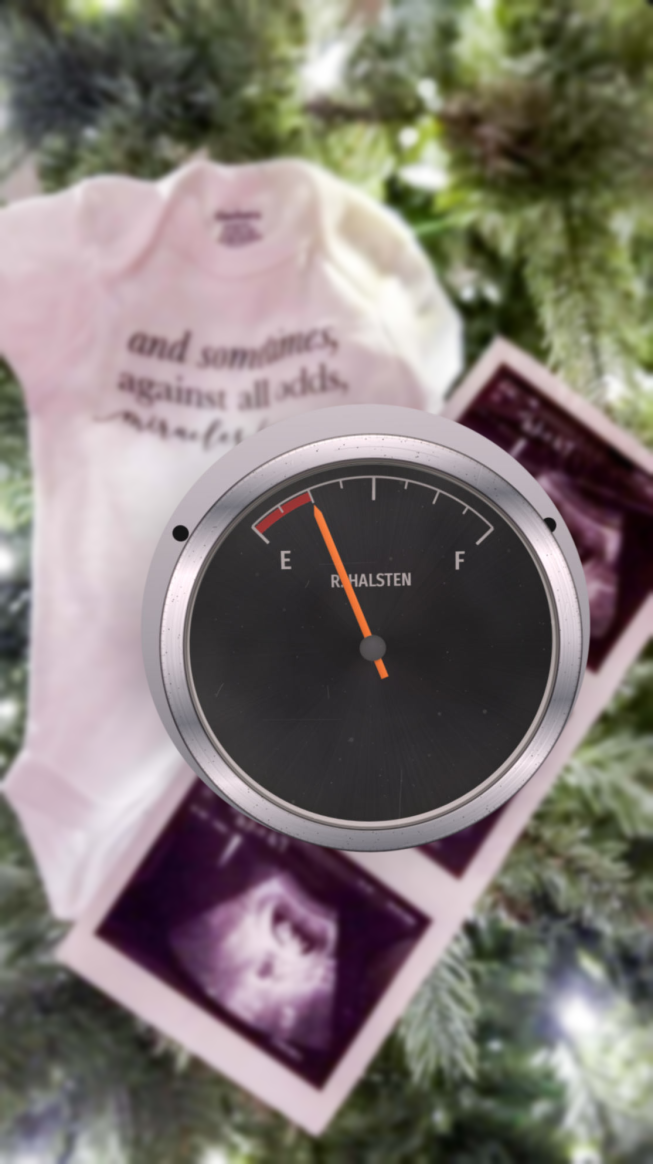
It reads {"value": 0.25}
